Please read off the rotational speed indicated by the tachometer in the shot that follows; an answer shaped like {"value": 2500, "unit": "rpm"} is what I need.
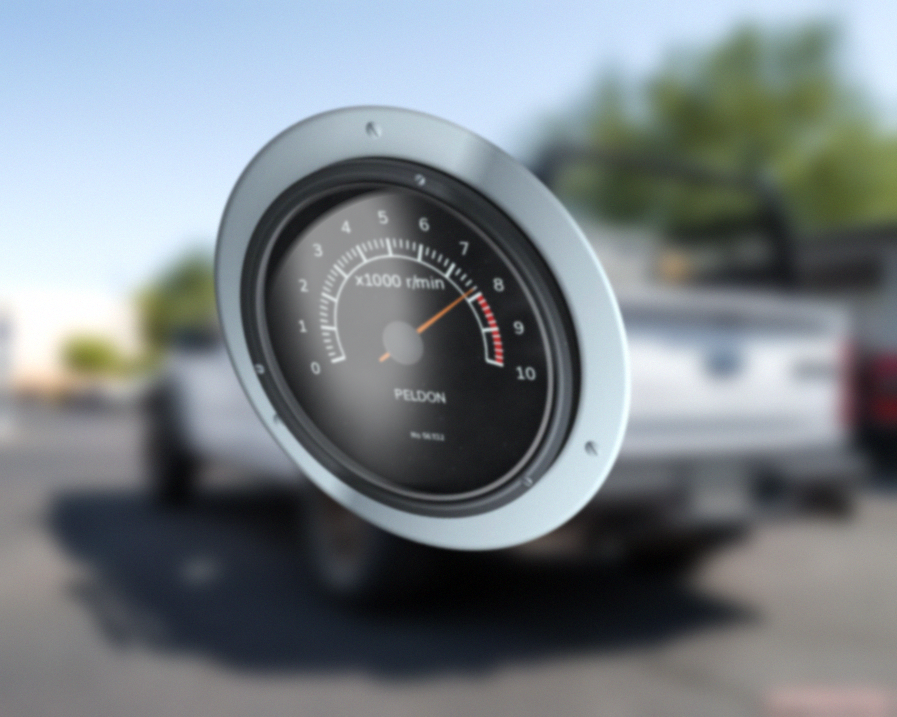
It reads {"value": 7800, "unit": "rpm"}
